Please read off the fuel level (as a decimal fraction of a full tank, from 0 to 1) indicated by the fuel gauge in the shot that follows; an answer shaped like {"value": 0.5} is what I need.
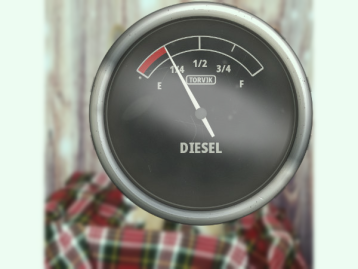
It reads {"value": 0.25}
